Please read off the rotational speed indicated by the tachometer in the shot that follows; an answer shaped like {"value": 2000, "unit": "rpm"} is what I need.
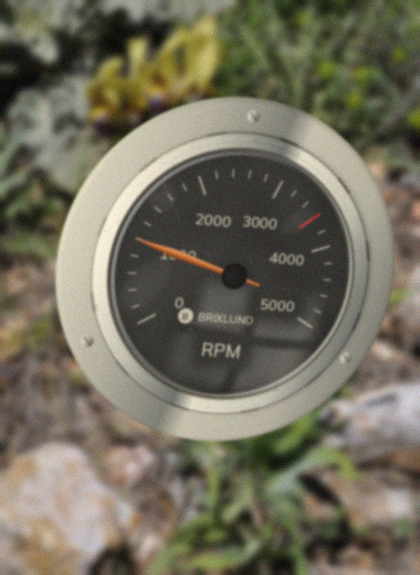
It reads {"value": 1000, "unit": "rpm"}
